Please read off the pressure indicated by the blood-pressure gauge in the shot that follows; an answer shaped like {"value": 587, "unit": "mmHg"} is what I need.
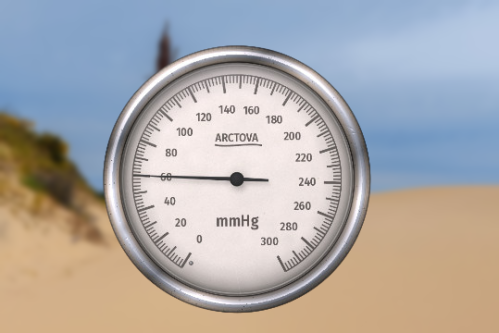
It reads {"value": 60, "unit": "mmHg"}
